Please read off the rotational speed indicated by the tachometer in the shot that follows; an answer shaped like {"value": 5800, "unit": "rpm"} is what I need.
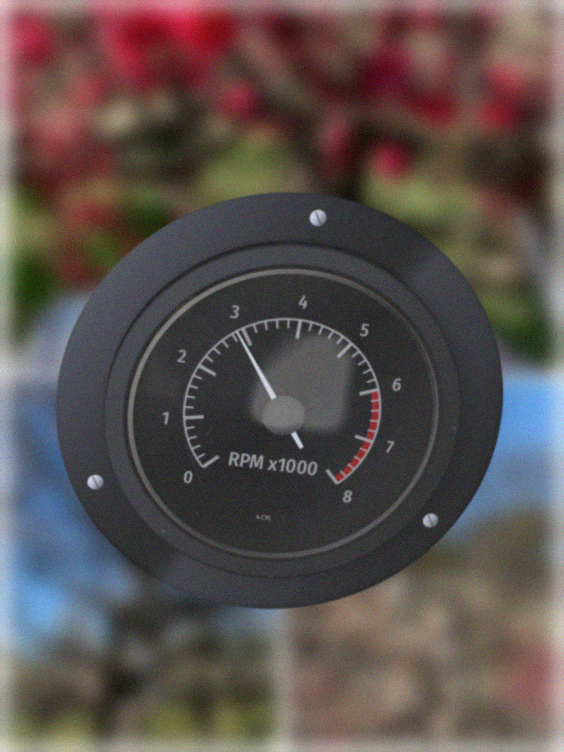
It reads {"value": 2900, "unit": "rpm"}
